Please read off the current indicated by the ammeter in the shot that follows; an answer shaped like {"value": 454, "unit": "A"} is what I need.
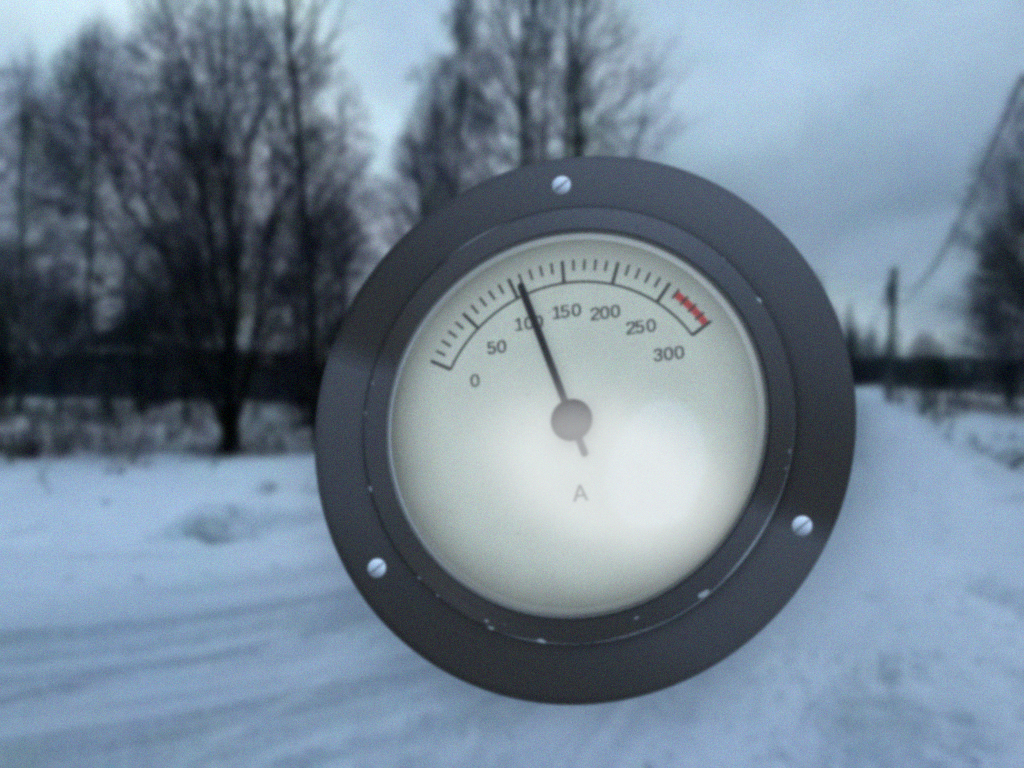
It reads {"value": 110, "unit": "A"}
